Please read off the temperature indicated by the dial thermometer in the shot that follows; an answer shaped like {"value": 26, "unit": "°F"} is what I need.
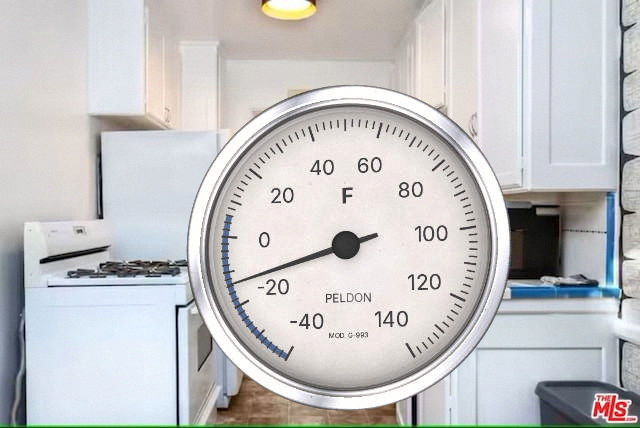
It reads {"value": -14, "unit": "°F"}
